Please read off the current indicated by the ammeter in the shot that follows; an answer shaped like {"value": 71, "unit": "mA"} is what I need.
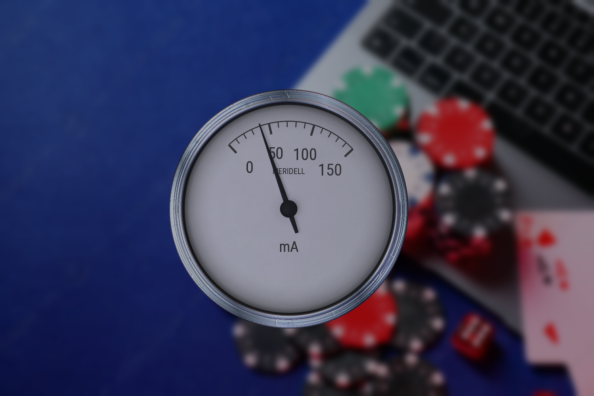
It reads {"value": 40, "unit": "mA"}
